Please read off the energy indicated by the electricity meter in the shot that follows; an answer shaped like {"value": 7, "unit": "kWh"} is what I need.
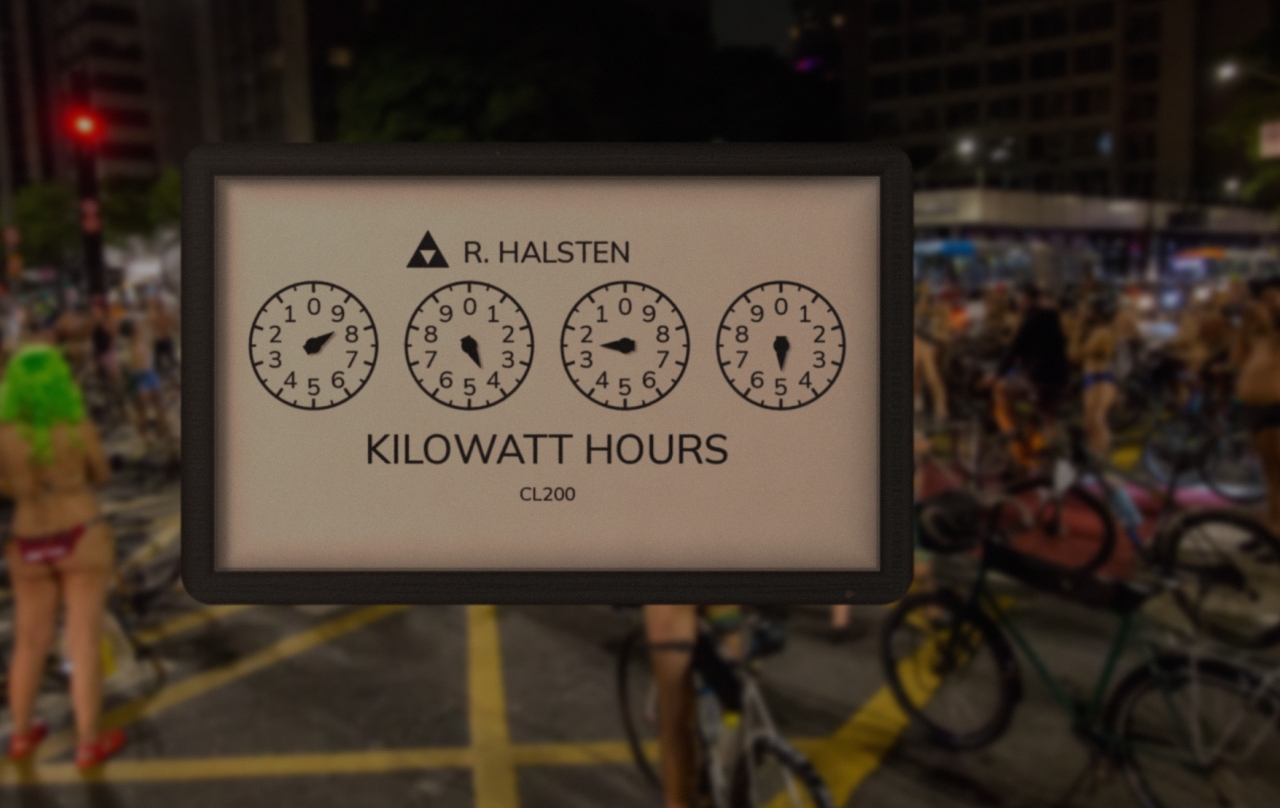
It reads {"value": 8425, "unit": "kWh"}
